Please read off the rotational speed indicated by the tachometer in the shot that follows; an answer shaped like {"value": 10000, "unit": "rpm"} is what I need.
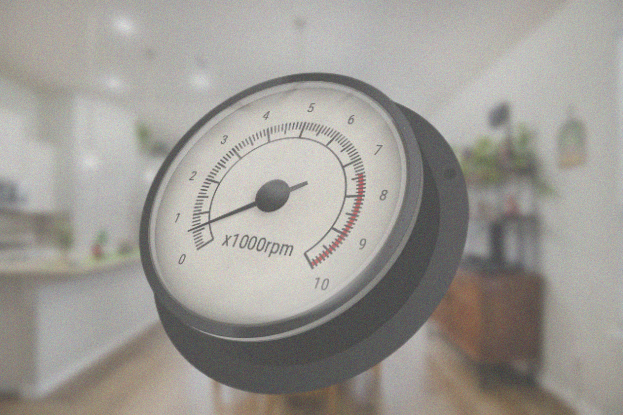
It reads {"value": 500, "unit": "rpm"}
